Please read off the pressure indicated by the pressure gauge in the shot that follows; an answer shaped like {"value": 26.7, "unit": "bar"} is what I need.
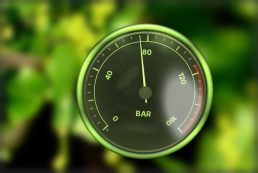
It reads {"value": 75, "unit": "bar"}
